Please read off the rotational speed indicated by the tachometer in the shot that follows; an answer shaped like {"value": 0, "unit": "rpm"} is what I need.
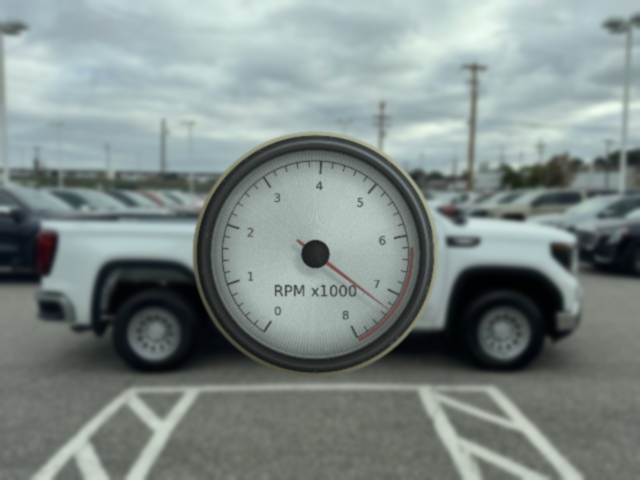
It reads {"value": 7300, "unit": "rpm"}
